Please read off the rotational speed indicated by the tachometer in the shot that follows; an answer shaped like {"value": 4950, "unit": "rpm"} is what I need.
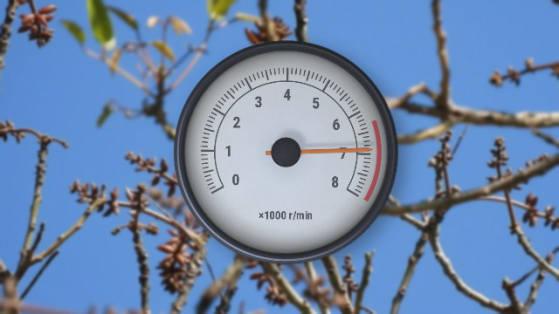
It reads {"value": 6900, "unit": "rpm"}
